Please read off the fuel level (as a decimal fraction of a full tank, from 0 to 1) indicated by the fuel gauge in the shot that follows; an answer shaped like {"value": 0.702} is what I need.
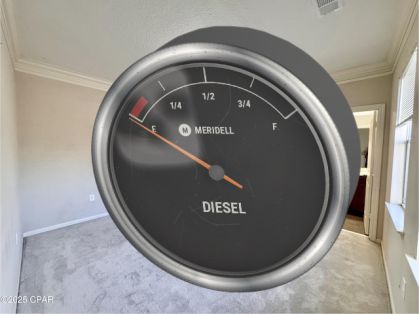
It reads {"value": 0}
